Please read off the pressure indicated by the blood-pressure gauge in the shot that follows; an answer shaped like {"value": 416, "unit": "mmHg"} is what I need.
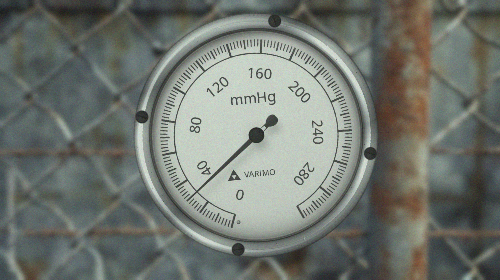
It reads {"value": 30, "unit": "mmHg"}
